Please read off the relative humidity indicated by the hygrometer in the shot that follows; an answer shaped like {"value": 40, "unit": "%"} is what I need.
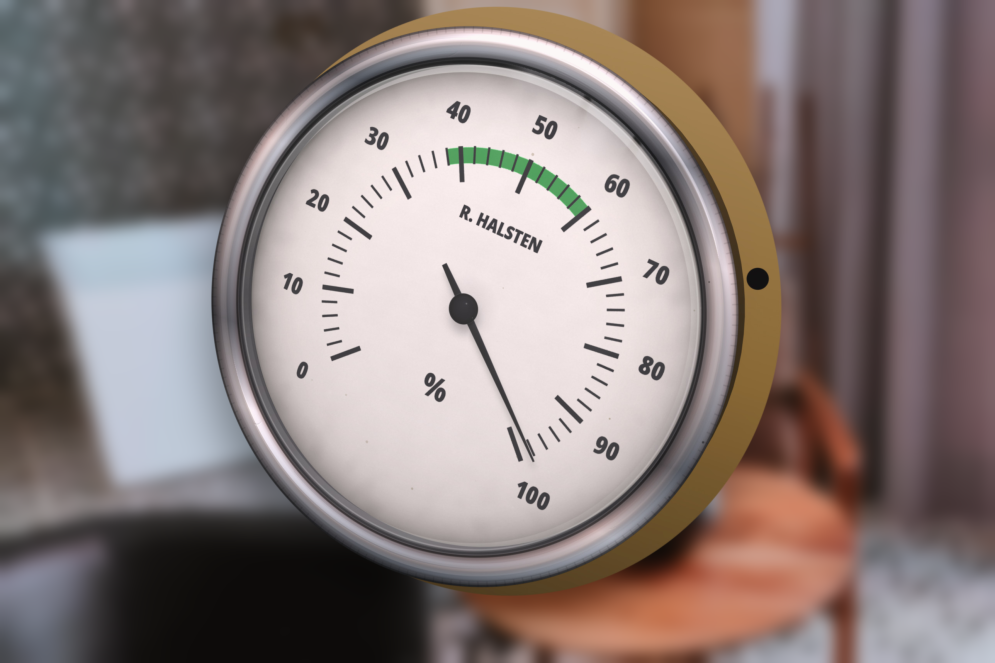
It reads {"value": 98, "unit": "%"}
